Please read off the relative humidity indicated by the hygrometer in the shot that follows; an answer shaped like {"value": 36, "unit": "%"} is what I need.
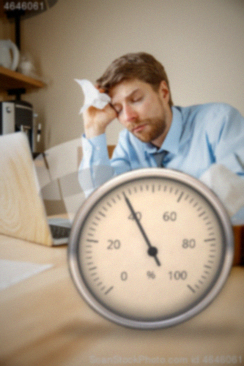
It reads {"value": 40, "unit": "%"}
